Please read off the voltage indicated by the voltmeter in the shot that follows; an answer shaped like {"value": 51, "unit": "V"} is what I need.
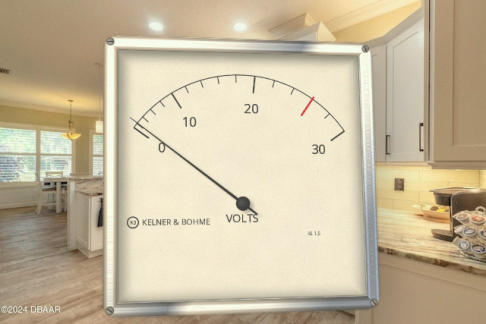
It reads {"value": 2, "unit": "V"}
